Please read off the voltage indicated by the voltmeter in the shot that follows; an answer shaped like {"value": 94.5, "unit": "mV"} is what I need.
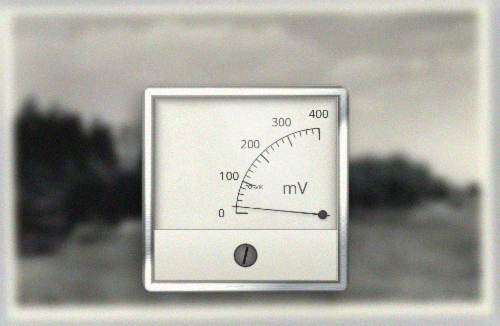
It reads {"value": 20, "unit": "mV"}
